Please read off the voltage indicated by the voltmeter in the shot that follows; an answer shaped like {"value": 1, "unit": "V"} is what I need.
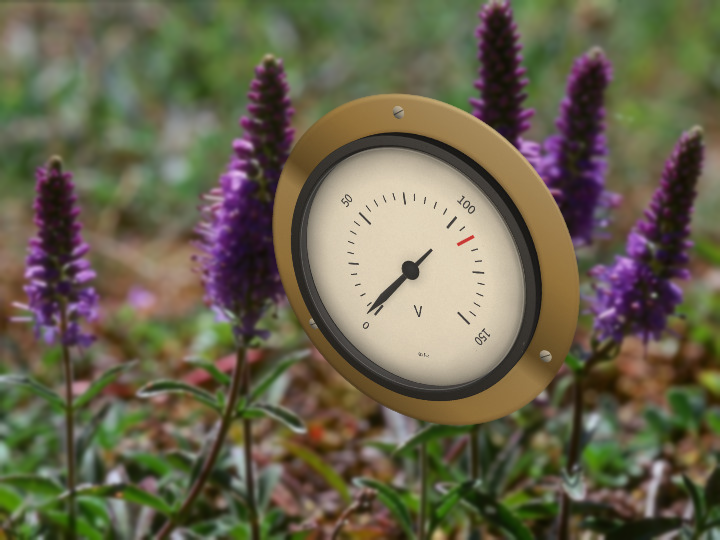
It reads {"value": 2.5, "unit": "V"}
